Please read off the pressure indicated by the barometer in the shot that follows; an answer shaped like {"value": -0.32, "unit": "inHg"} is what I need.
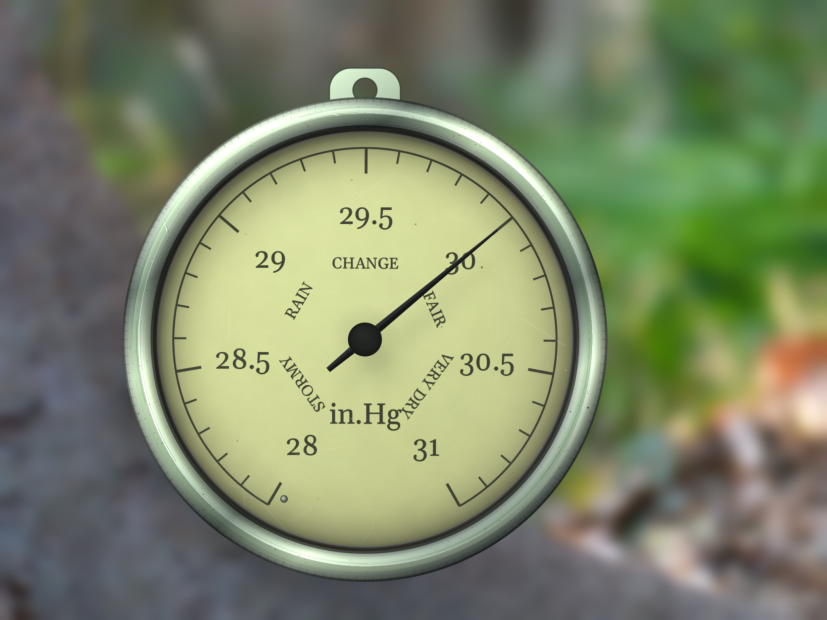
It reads {"value": 30, "unit": "inHg"}
